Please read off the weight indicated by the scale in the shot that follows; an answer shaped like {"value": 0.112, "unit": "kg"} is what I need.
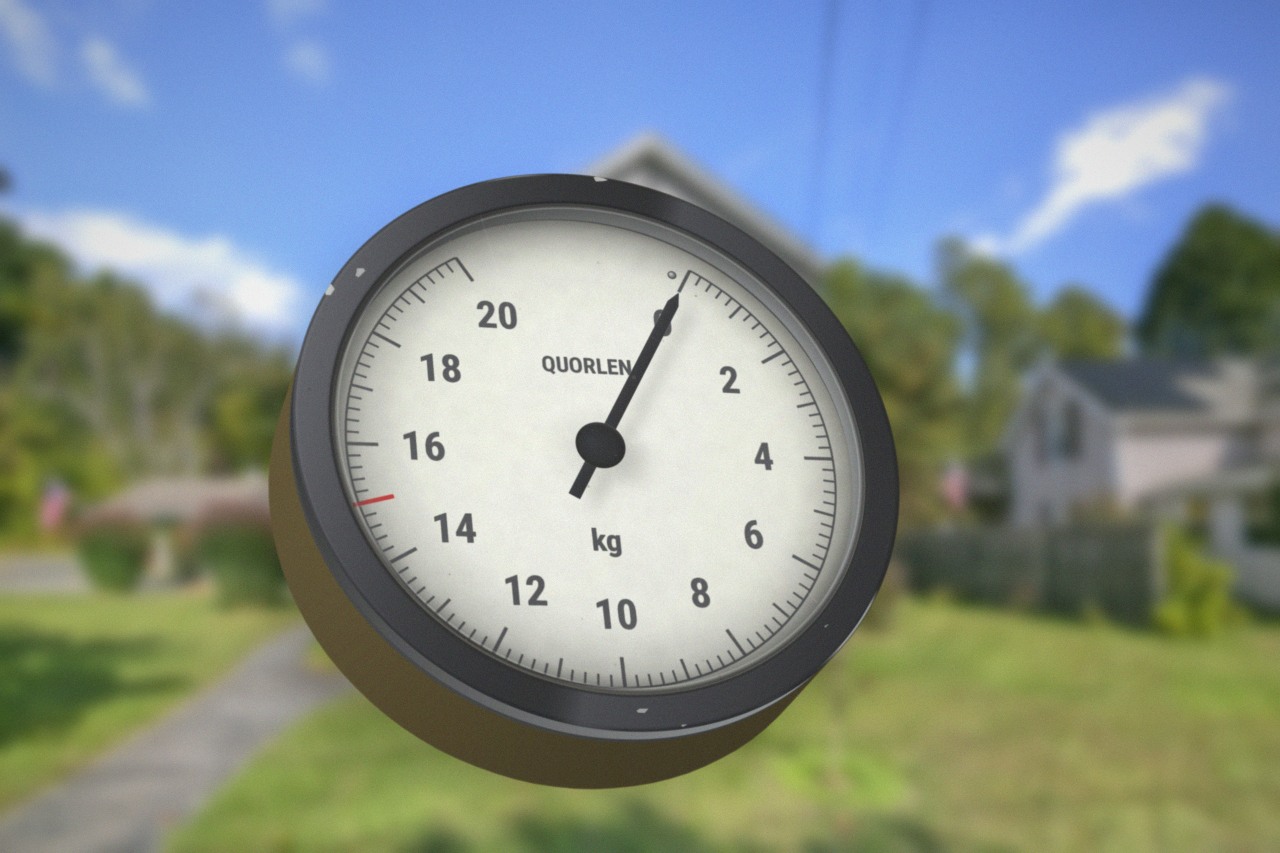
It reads {"value": 0, "unit": "kg"}
